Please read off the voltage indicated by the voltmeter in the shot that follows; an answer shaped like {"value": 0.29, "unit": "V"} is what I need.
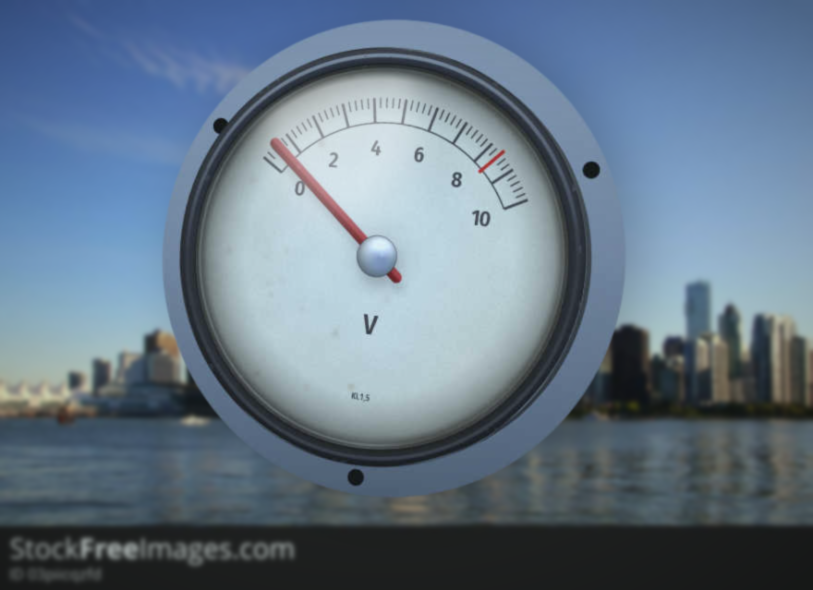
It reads {"value": 0.6, "unit": "V"}
